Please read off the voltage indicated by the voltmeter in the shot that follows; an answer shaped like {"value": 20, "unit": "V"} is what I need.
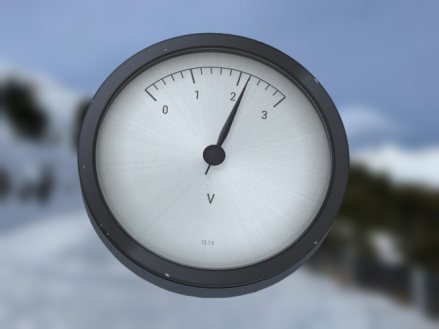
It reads {"value": 2.2, "unit": "V"}
